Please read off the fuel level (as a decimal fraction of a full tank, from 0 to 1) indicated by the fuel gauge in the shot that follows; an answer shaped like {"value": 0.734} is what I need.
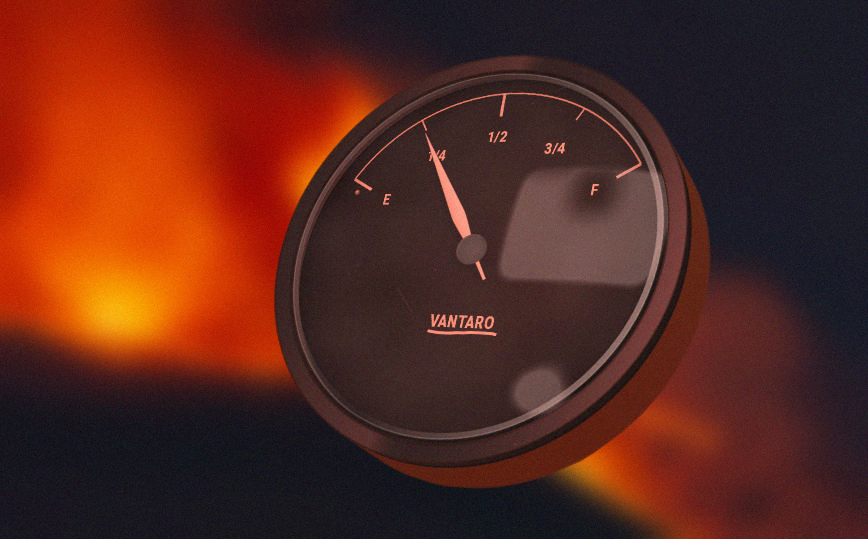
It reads {"value": 0.25}
